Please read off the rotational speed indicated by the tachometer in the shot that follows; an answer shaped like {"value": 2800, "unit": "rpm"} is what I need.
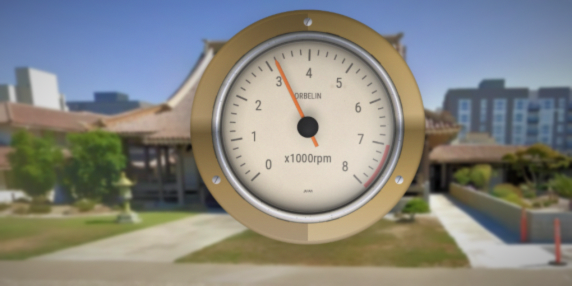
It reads {"value": 3200, "unit": "rpm"}
